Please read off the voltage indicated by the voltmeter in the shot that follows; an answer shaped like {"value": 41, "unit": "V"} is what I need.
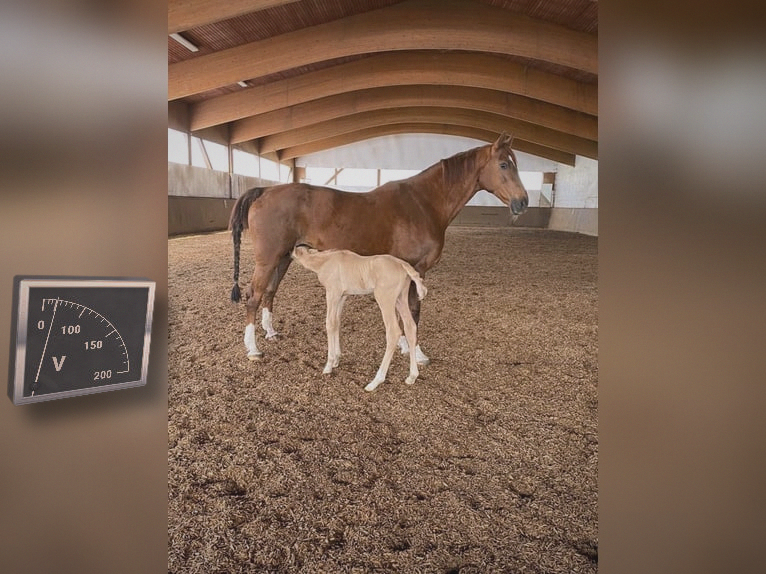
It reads {"value": 50, "unit": "V"}
